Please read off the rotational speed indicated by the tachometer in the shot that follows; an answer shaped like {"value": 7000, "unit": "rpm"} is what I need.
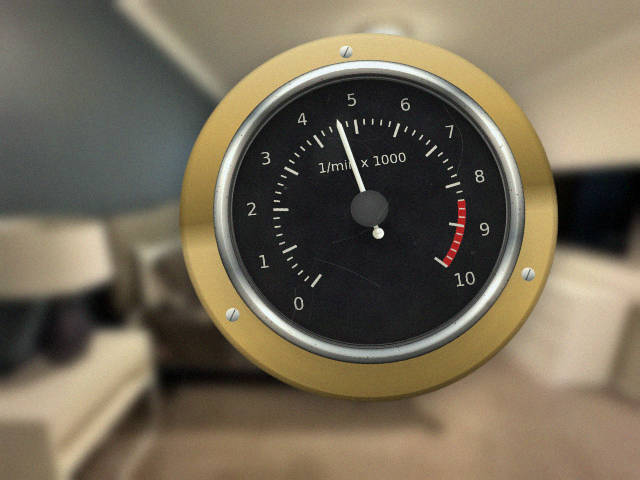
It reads {"value": 4600, "unit": "rpm"}
